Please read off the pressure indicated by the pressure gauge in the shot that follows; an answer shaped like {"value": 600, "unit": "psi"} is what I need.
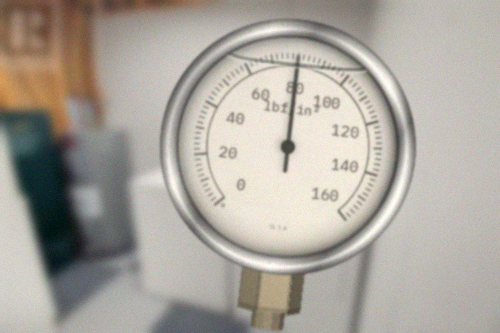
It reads {"value": 80, "unit": "psi"}
